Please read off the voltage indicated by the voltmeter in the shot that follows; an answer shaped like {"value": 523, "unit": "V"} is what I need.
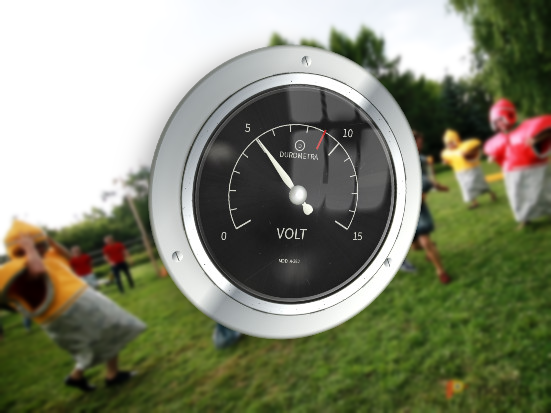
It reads {"value": 5, "unit": "V"}
